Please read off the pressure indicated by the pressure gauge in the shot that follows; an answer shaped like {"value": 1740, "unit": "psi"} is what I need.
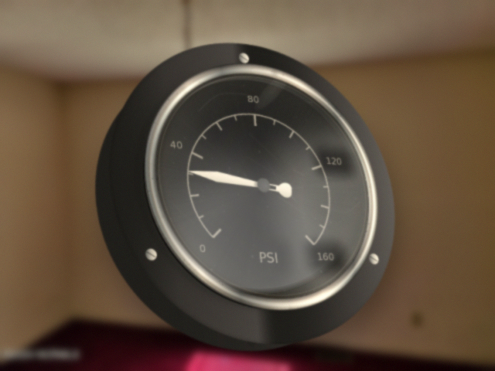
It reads {"value": 30, "unit": "psi"}
